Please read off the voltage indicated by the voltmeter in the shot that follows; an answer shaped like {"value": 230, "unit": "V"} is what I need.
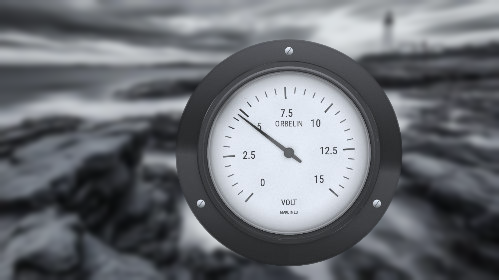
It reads {"value": 4.75, "unit": "V"}
